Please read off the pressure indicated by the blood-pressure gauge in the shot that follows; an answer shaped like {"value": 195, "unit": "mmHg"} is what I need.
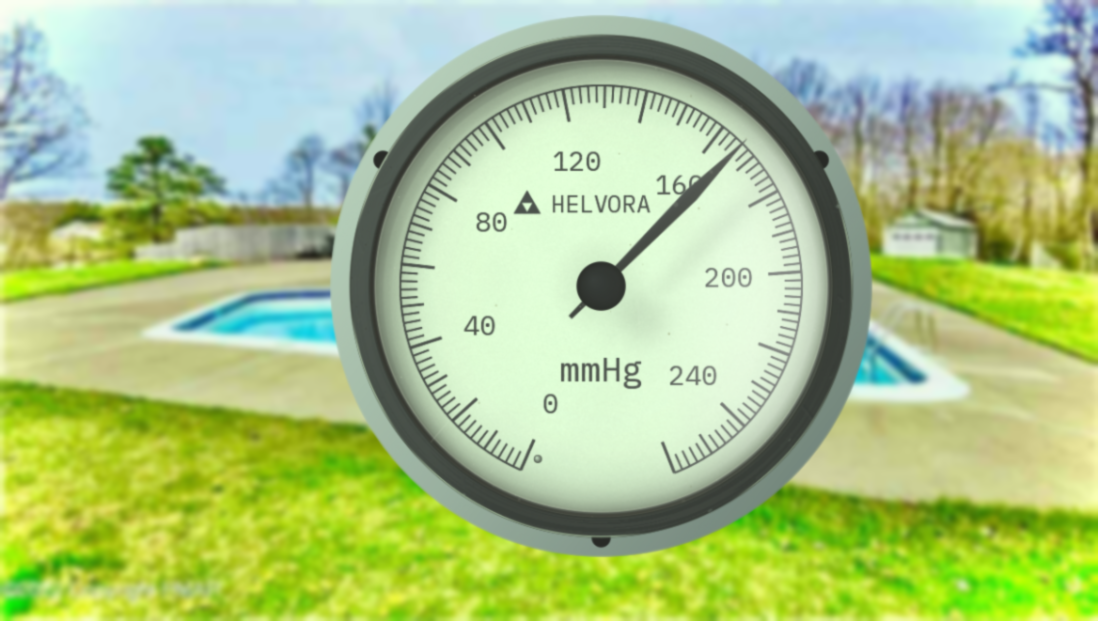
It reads {"value": 166, "unit": "mmHg"}
